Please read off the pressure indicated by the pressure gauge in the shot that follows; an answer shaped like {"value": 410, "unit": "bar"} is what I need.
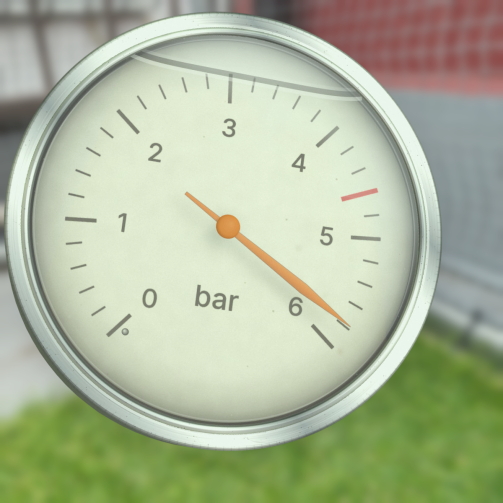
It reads {"value": 5.8, "unit": "bar"}
